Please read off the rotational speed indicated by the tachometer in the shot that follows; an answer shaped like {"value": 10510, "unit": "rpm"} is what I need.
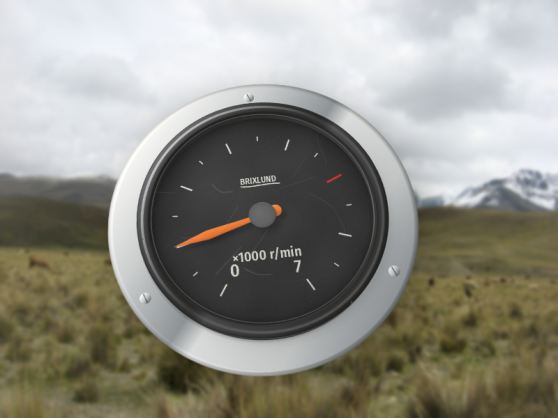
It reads {"value": 1000, "unit": "rpm"}
